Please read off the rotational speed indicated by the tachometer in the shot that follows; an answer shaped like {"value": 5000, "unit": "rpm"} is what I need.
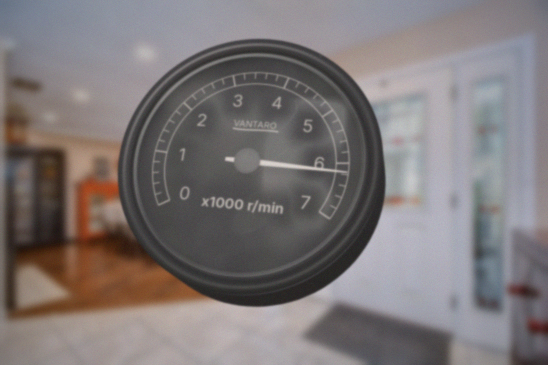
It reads {"value": 6200, "unit": "rpm"}
